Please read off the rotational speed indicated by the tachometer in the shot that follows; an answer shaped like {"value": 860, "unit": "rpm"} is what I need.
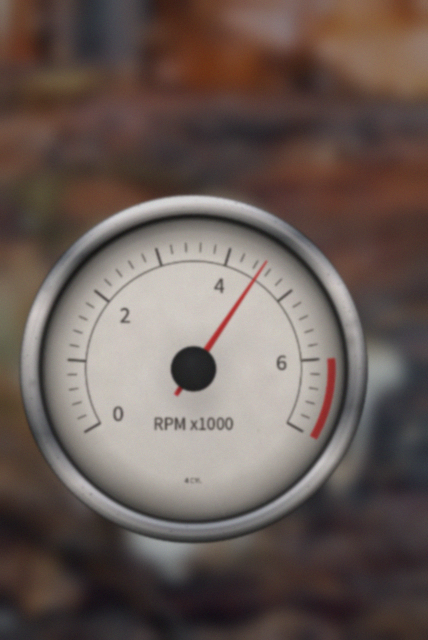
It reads {"value": 4500, "unit": "rpm"}
